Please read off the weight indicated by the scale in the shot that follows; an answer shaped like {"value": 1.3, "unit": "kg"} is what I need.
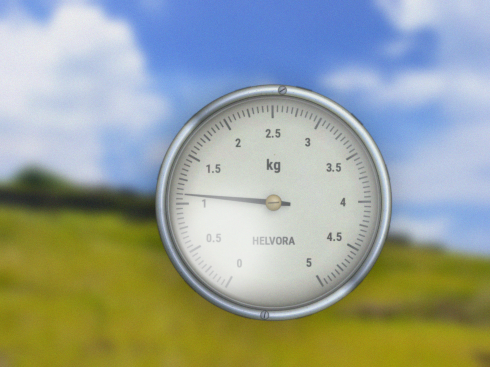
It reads {"value": 1.1, "unit": "kg"}
